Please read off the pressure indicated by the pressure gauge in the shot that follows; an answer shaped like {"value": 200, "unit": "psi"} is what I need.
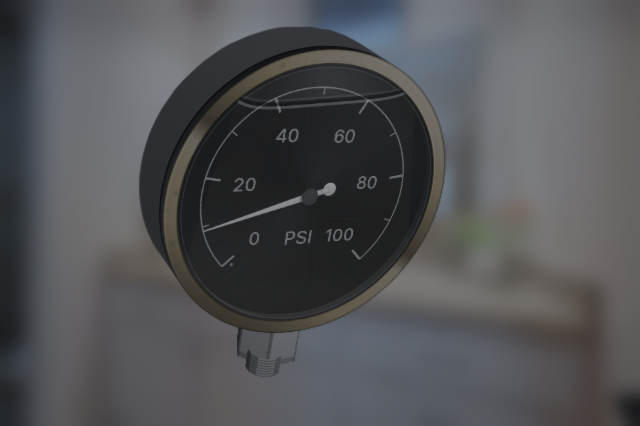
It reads {"value": 10, "unit": "psi"}
